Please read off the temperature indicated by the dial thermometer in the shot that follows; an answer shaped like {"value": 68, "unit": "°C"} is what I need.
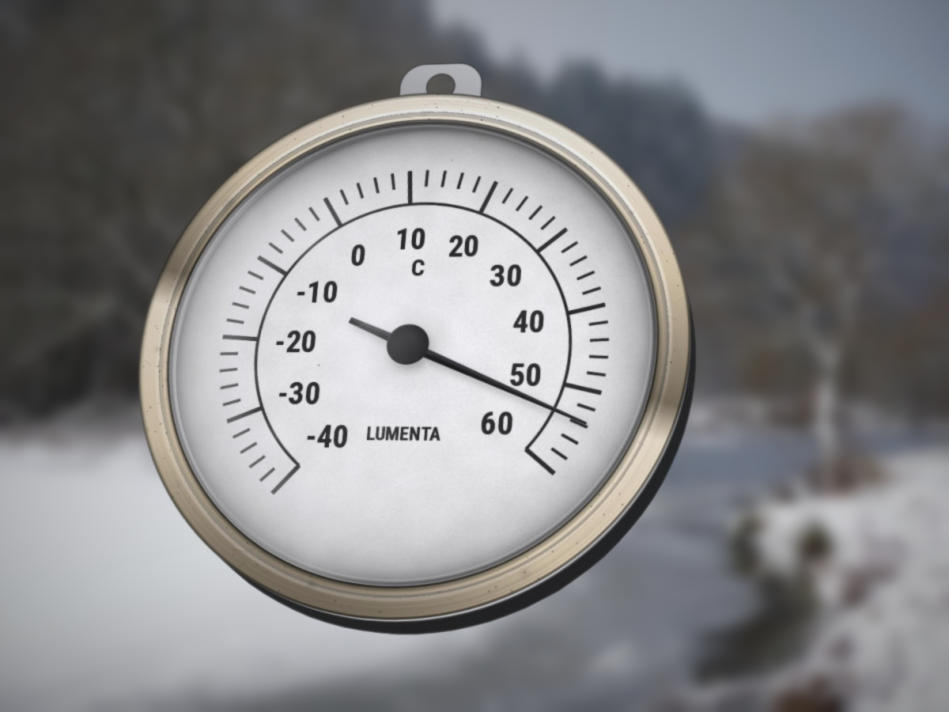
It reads {"value": 54, "unit": "°C"}
